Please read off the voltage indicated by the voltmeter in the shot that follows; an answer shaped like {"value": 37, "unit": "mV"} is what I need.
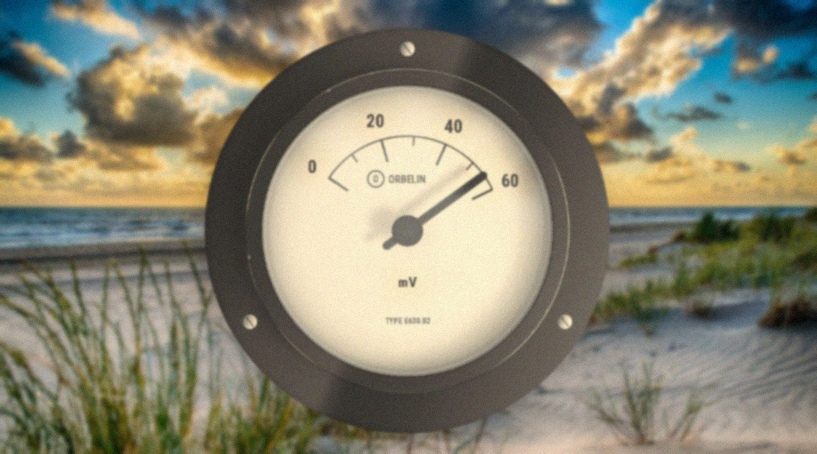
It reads {"value": 55, "unit": "mV"}
